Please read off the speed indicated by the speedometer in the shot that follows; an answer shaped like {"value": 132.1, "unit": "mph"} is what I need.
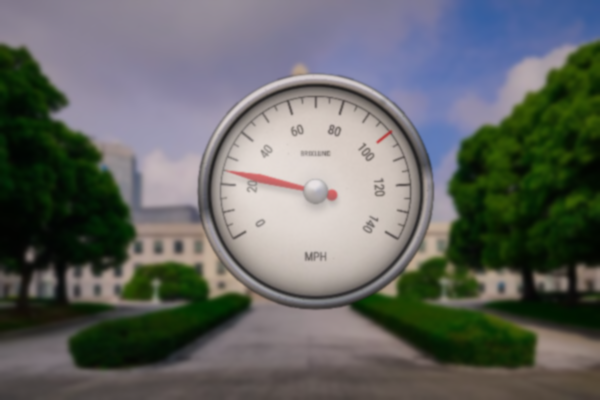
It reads {"value": 25, "unit": "mph"}
